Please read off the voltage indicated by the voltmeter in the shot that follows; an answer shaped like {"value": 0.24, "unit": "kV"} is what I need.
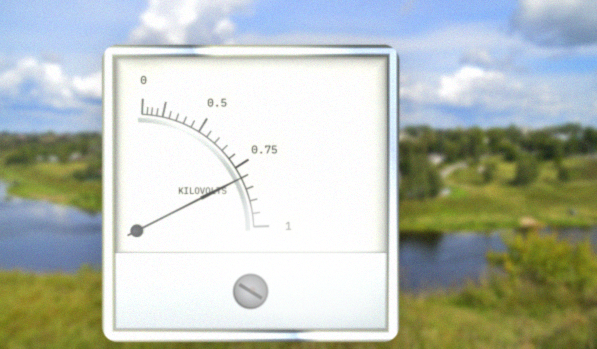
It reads {"value": 0.8, "unit": "kV"}
